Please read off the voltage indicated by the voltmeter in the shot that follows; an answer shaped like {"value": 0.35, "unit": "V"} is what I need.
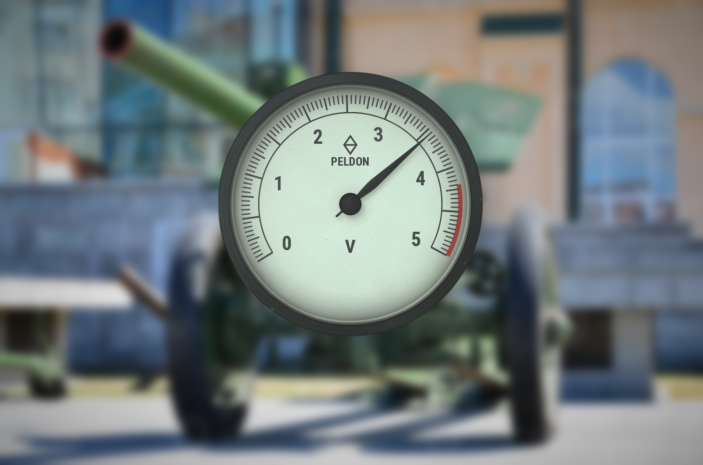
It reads {"value": 3.55, "unit": "V"}
